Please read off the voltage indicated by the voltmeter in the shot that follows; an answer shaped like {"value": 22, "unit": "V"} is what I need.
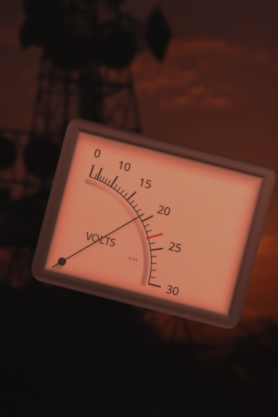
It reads {"value": 19, "unit": "V"}
